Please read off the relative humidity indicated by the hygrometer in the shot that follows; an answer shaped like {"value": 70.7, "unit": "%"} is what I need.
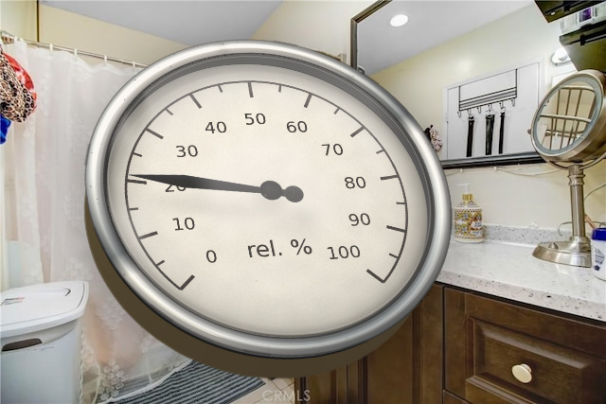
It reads {"value": 20, "unit": "%"}
